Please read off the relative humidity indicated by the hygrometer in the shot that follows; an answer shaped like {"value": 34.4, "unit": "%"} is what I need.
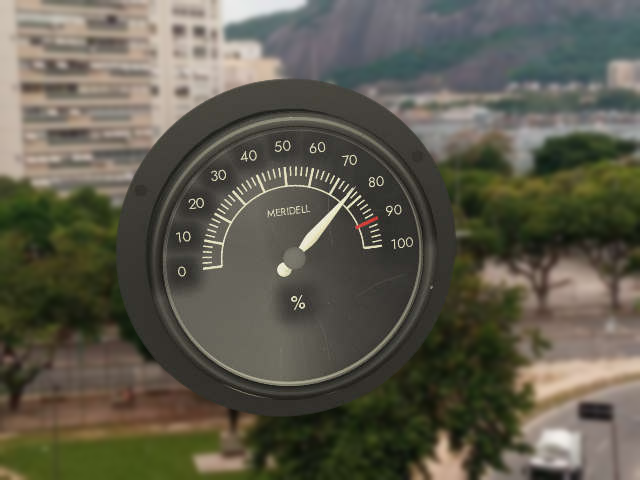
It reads {"value": 76, "unit": "%"}
